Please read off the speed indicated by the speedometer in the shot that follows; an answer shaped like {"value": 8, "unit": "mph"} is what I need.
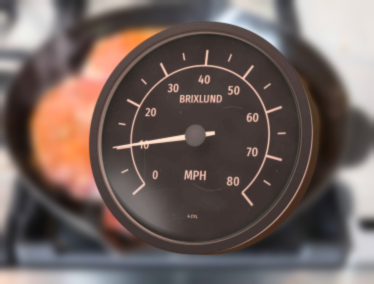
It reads {"value": 10, "unit": "mph"}
